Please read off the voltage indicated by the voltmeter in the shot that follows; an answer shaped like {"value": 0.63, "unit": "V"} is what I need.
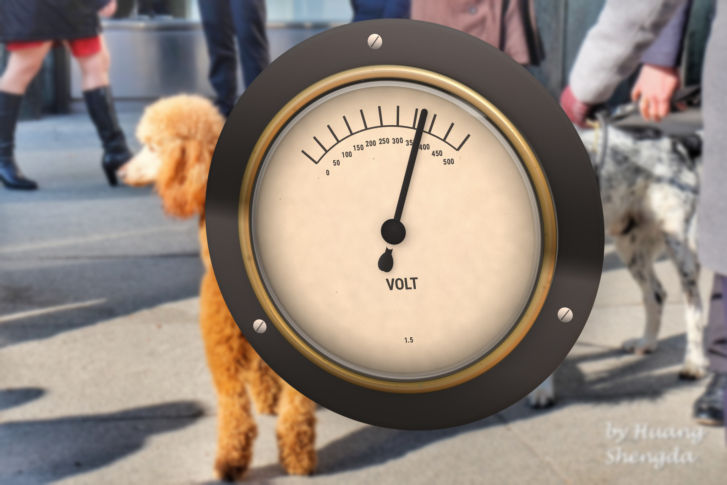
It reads {"value": 375, "unit": "V"}
